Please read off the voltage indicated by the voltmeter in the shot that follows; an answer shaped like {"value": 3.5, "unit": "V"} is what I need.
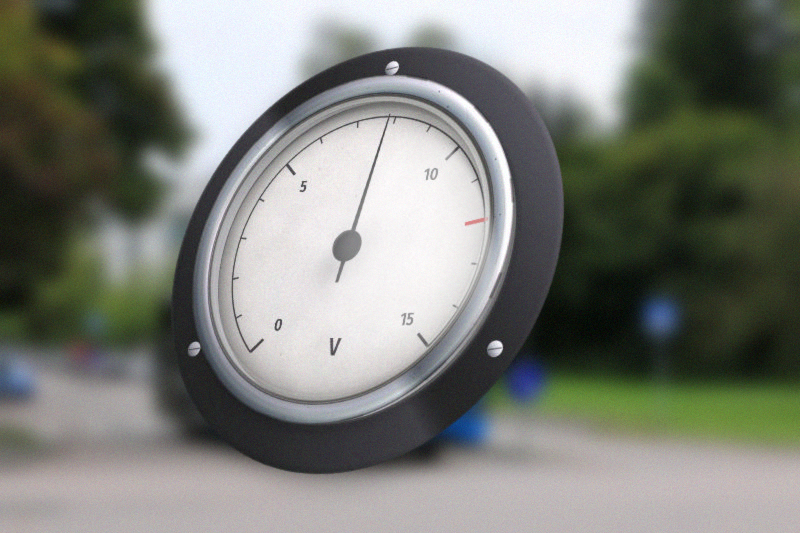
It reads {"value": 8, "unit": "V"}
